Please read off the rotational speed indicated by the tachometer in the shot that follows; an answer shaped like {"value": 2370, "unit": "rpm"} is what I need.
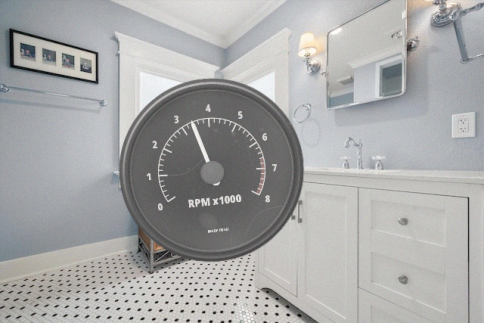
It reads {"value": 3400, "unit": "rpm"}
